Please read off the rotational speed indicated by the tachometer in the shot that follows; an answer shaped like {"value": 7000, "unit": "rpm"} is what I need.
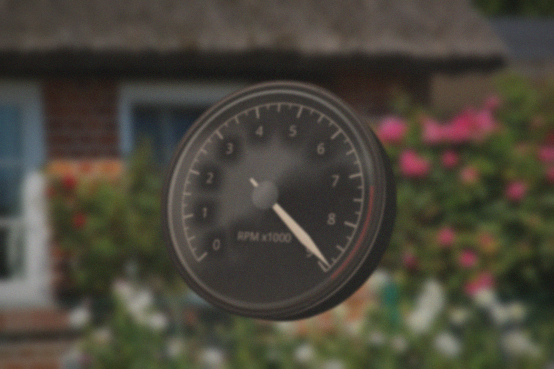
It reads {"value": 8875, "unit": "rpm"}
